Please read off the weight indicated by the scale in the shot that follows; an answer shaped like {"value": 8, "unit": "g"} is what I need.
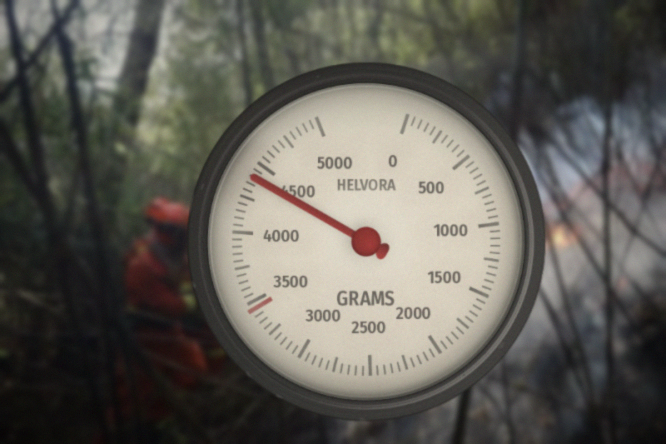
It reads {"value": 4400, "unit": "g"}
